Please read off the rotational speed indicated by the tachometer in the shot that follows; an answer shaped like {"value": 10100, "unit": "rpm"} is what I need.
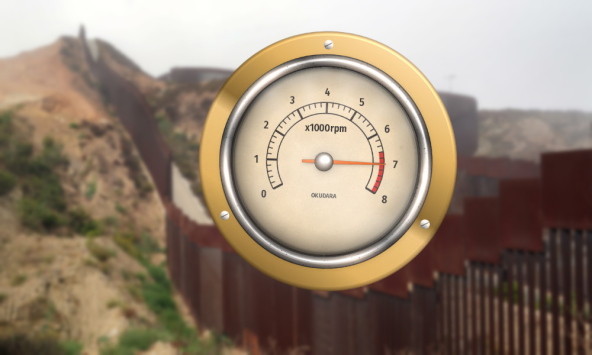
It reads {"value": 7000, "unit": "rpm"}
